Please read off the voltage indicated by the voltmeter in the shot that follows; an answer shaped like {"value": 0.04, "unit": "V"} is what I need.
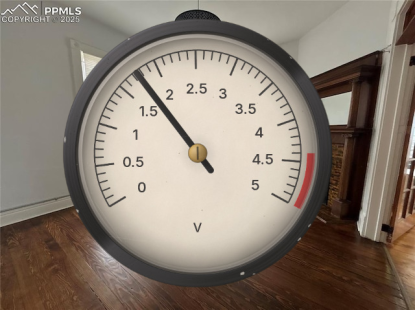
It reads {"value": 1.75, "unit": "V"}
